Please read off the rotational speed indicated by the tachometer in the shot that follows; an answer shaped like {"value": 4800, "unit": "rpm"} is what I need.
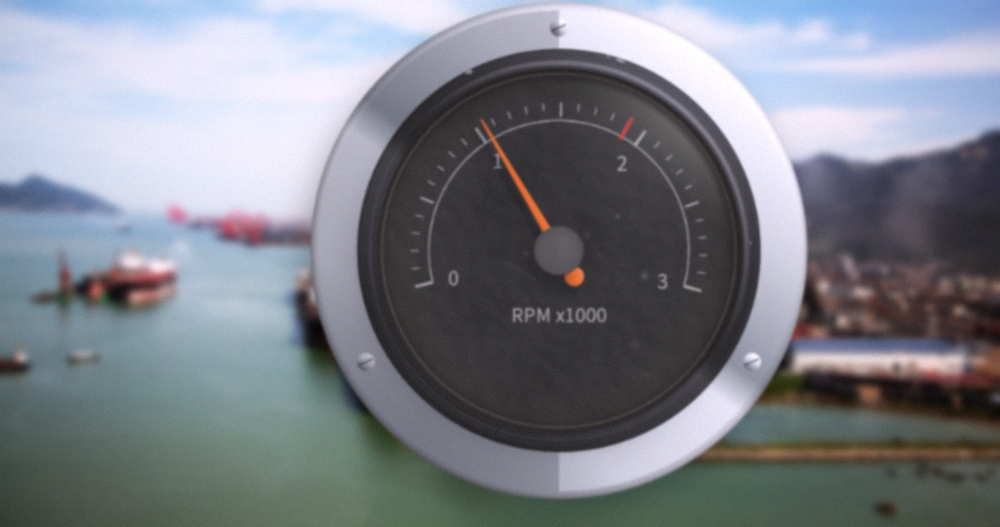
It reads {"value": 1050, "unit": "rpm"}
